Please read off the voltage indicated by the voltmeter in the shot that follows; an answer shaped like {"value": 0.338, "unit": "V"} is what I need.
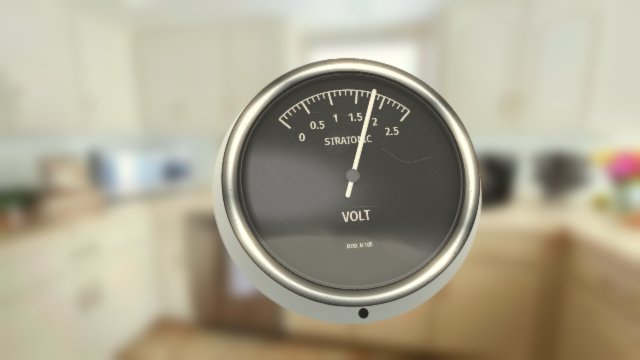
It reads {"value": 1.8, "unit": "V"}
